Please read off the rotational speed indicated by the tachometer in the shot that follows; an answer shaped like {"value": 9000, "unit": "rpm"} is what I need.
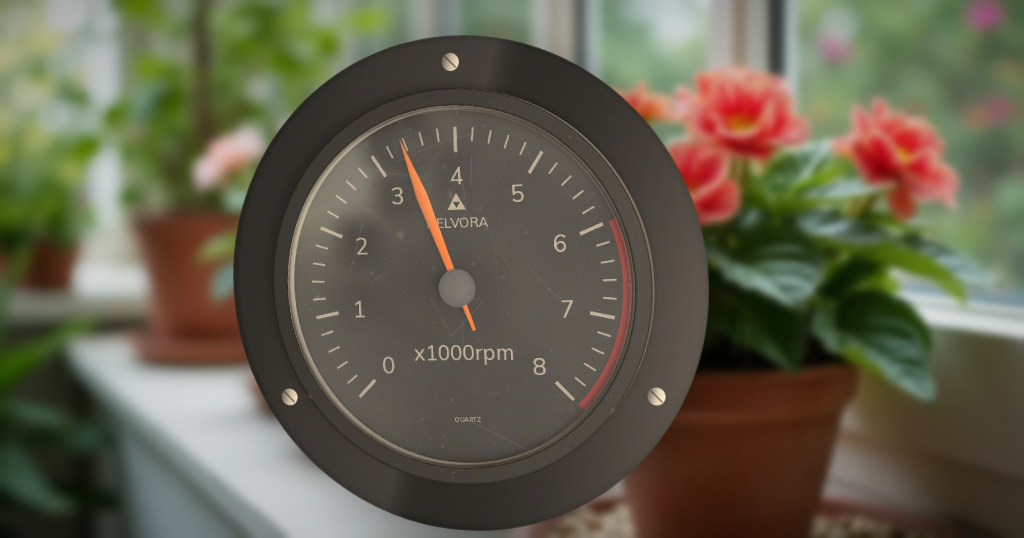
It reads {"value": 3400, "unit": "rpm"}
